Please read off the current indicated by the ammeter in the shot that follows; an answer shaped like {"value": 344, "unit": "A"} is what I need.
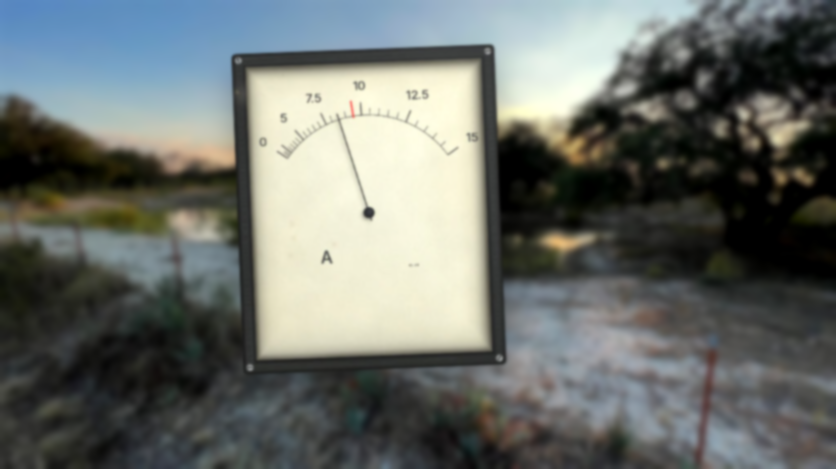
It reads {"value": 8.5, "unit": "A"}
